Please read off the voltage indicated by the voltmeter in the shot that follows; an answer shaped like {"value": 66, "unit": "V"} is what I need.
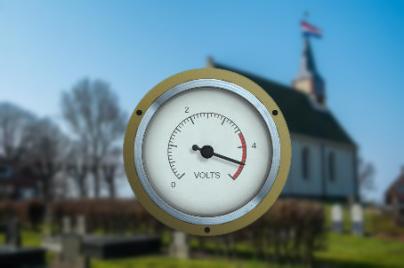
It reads {"value": 4.5, "unit": "V"}
